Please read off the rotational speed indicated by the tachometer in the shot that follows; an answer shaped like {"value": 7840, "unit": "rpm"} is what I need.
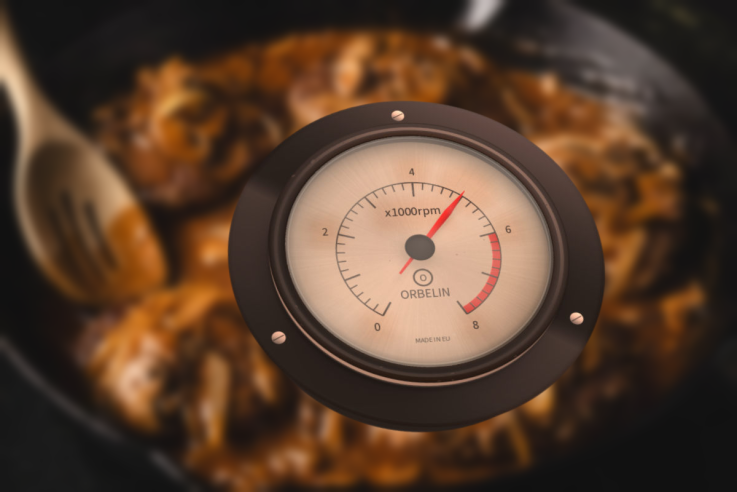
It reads {"value": 5000, "unit": "rpm"}
